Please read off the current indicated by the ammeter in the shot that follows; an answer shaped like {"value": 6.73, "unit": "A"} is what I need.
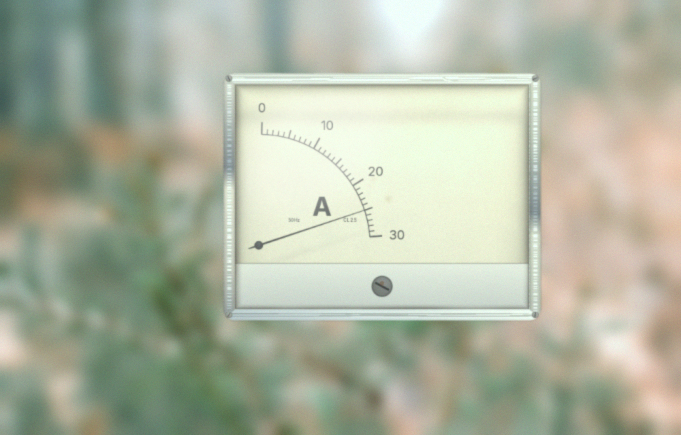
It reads {"value": 25, "unit": "A"}
